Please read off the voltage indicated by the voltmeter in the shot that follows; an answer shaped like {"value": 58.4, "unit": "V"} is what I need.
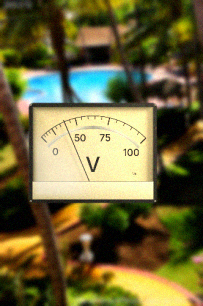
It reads {"value": 40, "unit": "V"}
